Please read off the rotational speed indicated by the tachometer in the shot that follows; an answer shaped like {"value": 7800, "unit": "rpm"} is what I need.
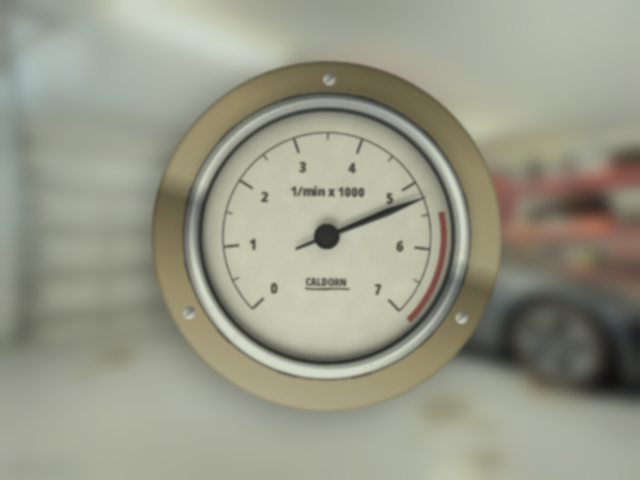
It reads {"value": 5250, "unit": "rpm"}
